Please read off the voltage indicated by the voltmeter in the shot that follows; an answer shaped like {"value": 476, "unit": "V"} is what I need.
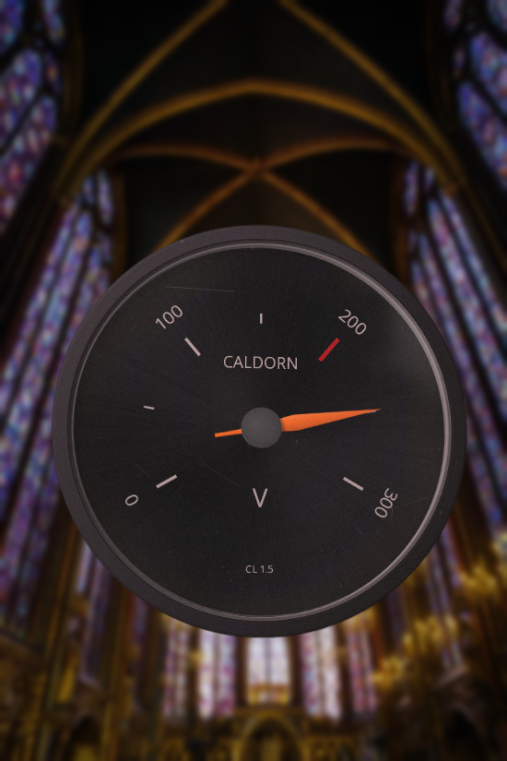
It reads {"value": 250, "unit": "V"}
